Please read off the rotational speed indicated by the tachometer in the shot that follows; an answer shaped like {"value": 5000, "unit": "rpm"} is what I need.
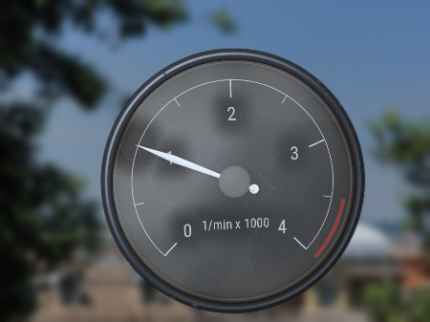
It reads {"value": 1000, "unit": "rpm"}
